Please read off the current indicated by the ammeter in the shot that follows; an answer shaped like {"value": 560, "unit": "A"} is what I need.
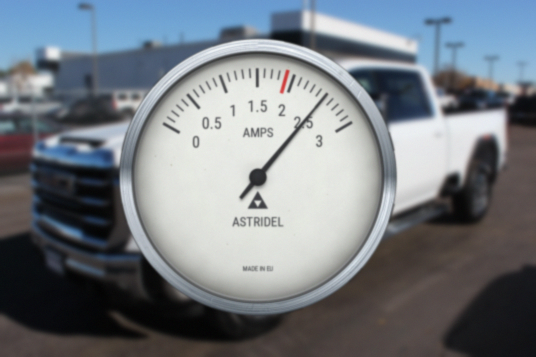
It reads {"value": 2.5, "unit": "A"}
